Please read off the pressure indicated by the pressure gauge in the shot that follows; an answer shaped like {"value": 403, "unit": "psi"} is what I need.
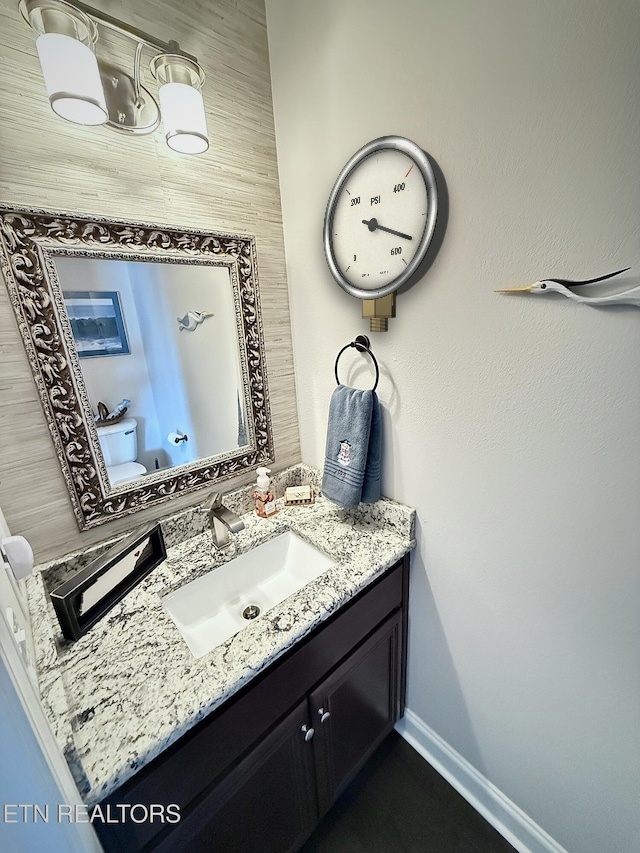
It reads {"value": 550, "unit": "psi"}
